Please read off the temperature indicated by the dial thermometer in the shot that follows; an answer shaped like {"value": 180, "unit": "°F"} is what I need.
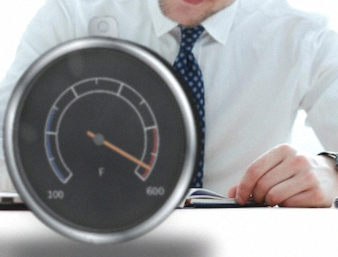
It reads {"value": 575, "unit": "°F"}
